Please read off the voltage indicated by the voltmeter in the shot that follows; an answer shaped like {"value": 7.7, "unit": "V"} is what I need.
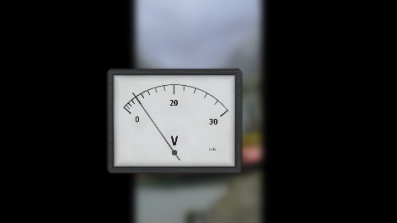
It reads {"value": 10, "unit": "V"}
